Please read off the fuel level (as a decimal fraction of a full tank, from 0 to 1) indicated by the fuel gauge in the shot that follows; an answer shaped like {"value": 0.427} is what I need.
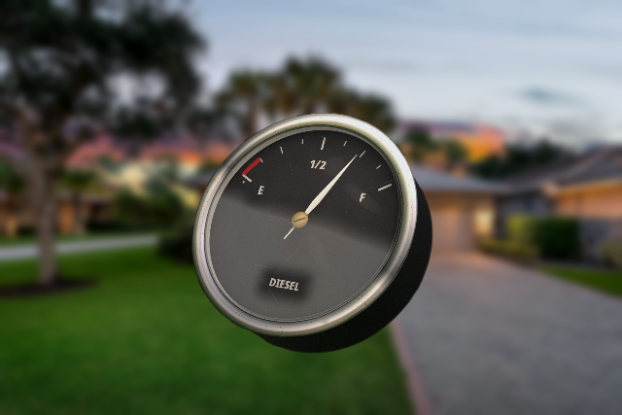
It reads {"value": 0.75}
